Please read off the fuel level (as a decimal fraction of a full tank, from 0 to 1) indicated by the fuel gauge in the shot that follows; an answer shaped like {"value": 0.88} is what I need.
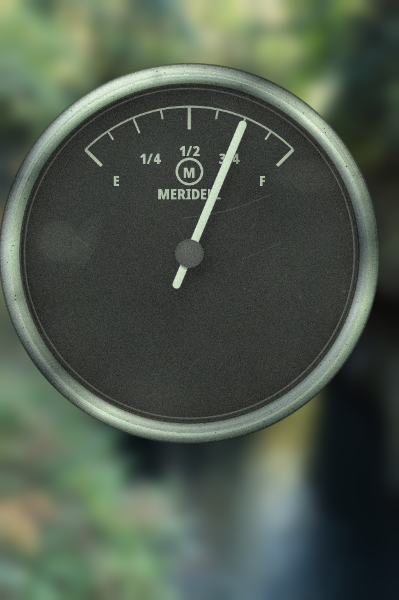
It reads {"value": 0.75}
